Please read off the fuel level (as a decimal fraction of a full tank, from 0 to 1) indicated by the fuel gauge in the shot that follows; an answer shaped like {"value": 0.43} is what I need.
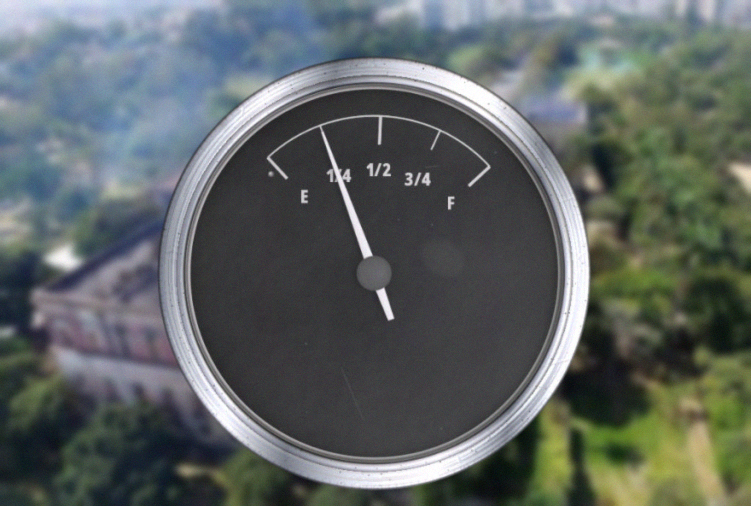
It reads {"value": 0.25}
